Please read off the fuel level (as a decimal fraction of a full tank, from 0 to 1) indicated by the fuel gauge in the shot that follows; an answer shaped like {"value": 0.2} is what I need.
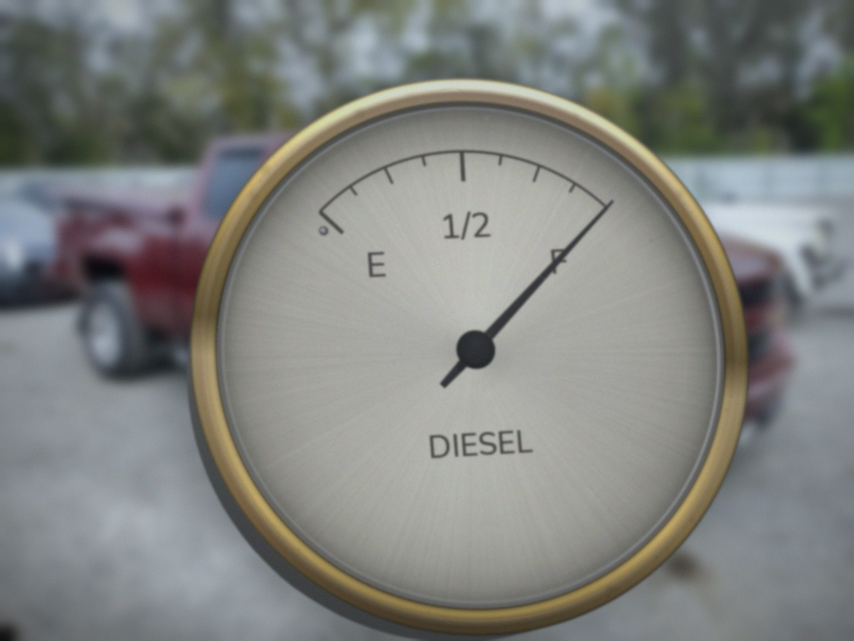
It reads {"value": 1}
